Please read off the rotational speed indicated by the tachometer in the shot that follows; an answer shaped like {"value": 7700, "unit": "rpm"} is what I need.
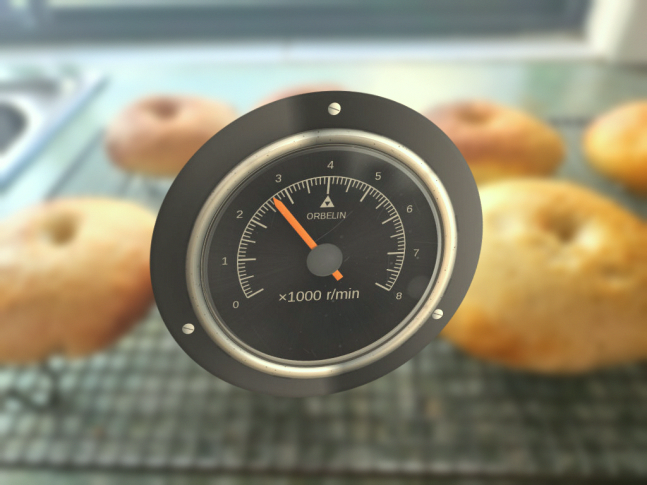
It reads {"value": 2700, "unit": "rpm"}
